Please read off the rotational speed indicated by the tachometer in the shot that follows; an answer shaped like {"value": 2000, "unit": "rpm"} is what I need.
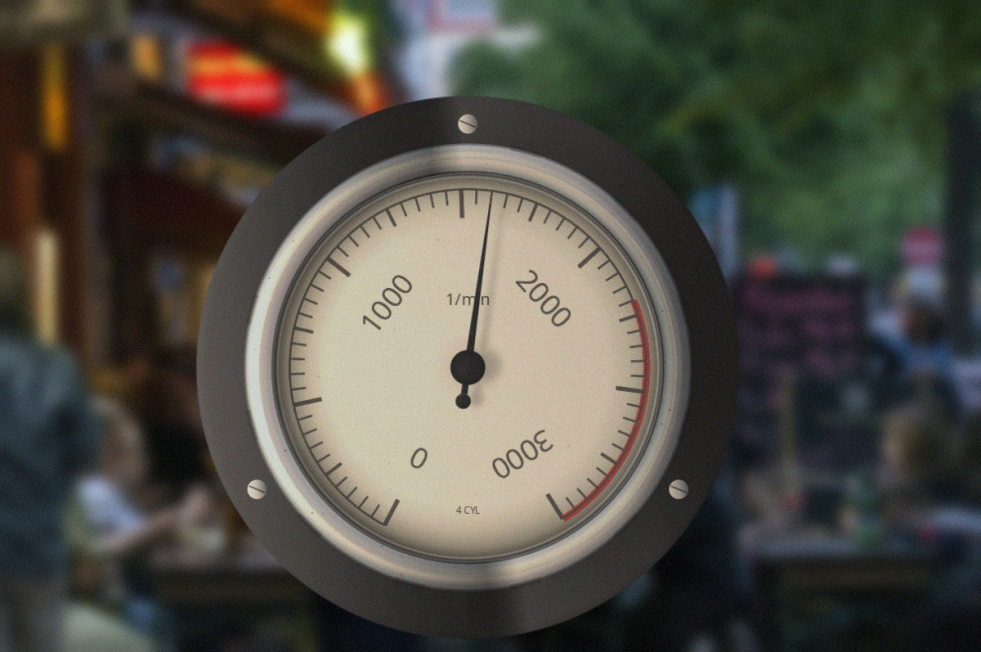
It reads {"value": 1600, "unit": "rpm"}
